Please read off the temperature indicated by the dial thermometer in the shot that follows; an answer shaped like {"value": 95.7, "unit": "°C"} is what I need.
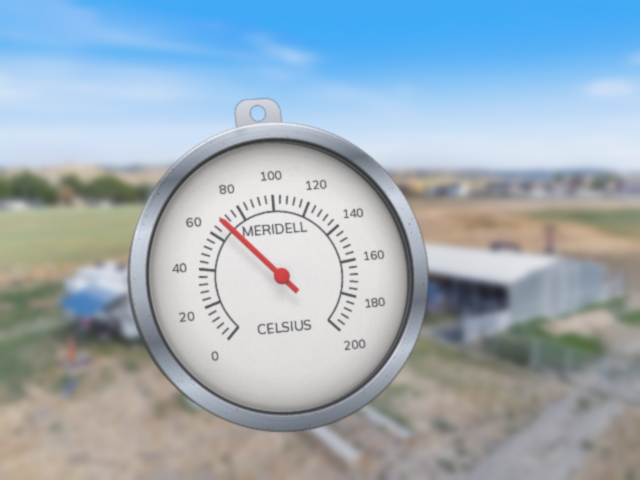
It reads {"value": 68, "unit": "°C"}
